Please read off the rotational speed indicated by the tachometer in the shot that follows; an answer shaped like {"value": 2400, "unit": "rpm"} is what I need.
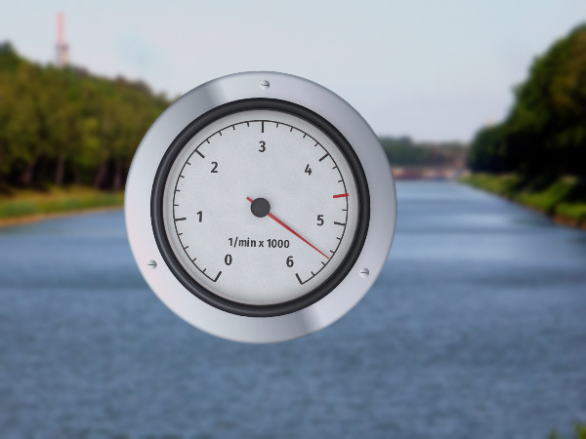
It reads {"value": 5500, "unit": "rpm"}
